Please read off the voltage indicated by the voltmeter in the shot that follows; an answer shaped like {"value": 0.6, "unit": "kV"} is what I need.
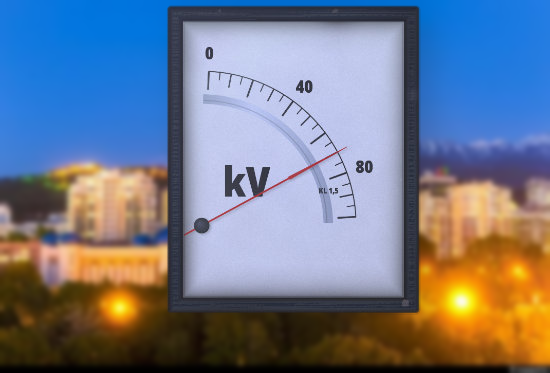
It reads {"value": 70, "unit": "kV"}
